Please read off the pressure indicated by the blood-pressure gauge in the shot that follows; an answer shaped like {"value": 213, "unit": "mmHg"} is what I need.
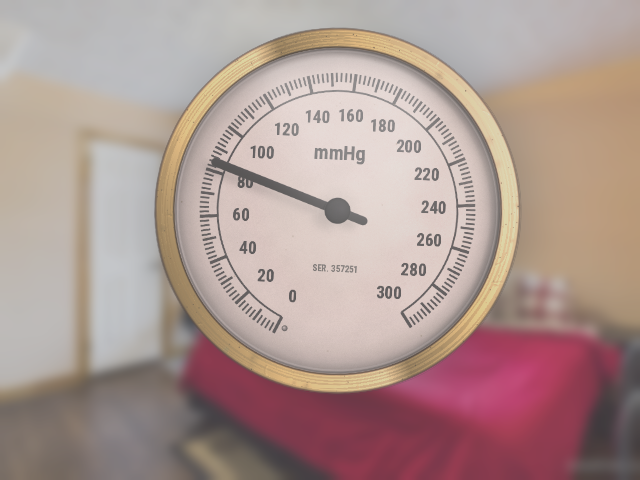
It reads {"value": 84, "unit": "mmHg"}
